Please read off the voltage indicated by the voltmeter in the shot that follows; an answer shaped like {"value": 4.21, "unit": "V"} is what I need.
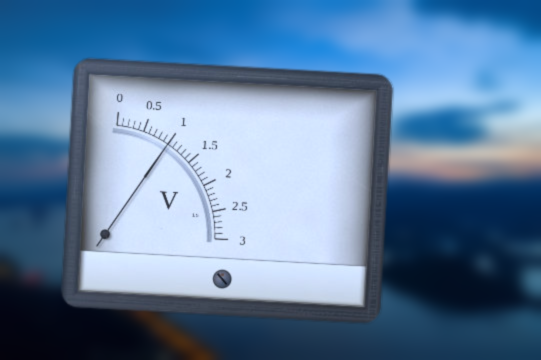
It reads {"value": 1, "unit": "V"}
